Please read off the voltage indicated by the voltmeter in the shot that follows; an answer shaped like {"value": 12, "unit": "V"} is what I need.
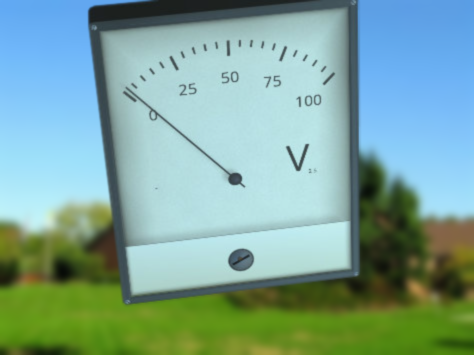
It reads {"value": 2.5, "unit": "V"}
